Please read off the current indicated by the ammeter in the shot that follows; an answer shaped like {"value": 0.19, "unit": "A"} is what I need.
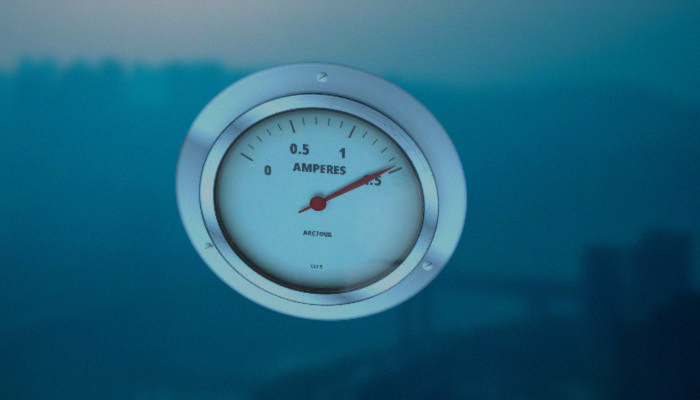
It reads {"value": 1.45, "unit": "A"}
